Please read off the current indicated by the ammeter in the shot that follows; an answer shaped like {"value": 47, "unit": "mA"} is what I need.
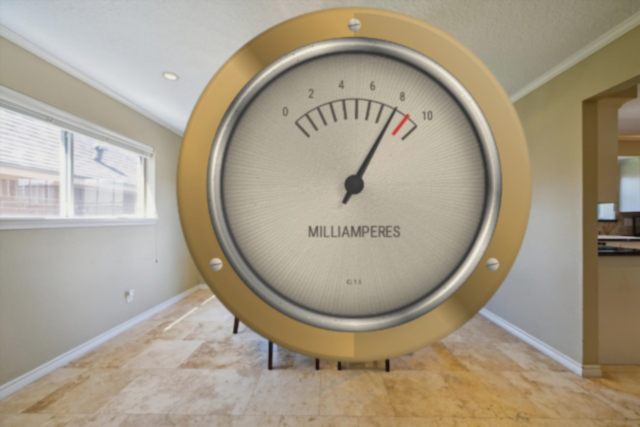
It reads {"value": 8, "unit": "mA"}
